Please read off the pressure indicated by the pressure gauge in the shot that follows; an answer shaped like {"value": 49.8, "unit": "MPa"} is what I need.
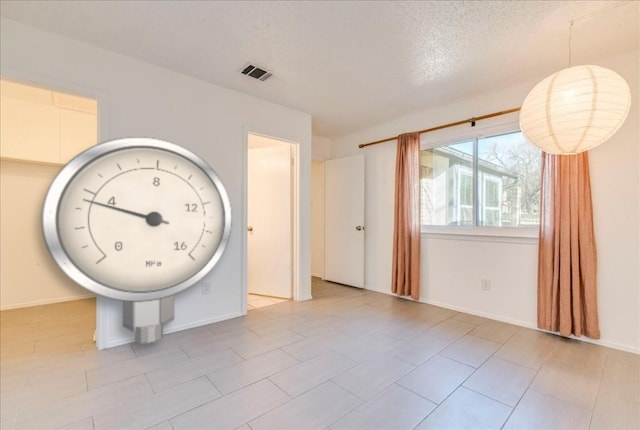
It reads {"value": 3.5, "unit": "MPa"}
